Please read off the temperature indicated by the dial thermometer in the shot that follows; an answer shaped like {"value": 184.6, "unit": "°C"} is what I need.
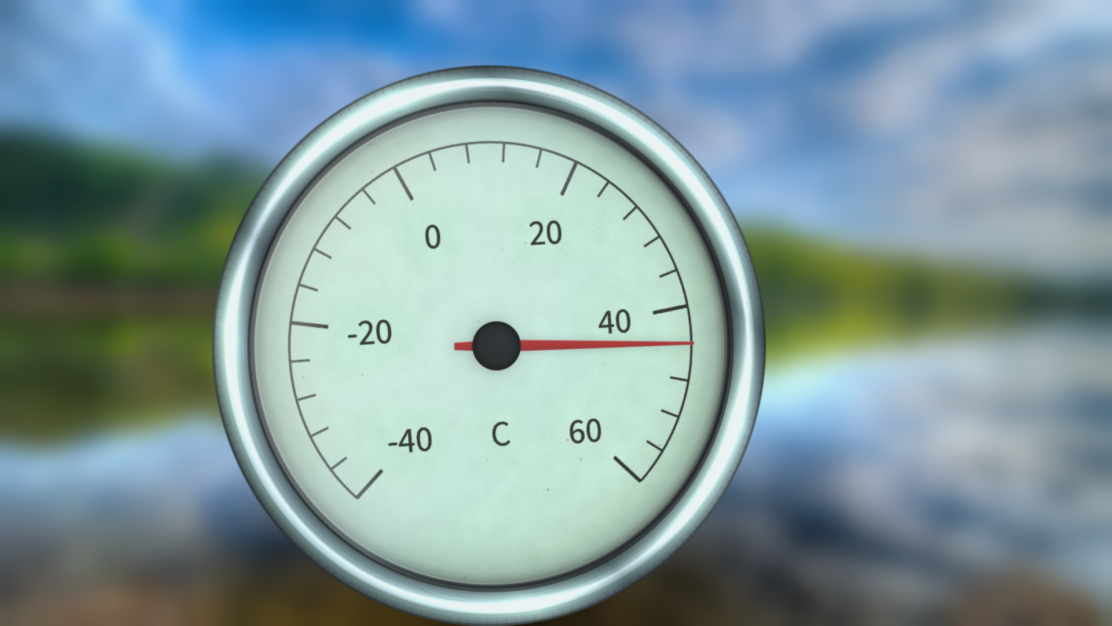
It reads {"value": 44, "unit": "°C"}
